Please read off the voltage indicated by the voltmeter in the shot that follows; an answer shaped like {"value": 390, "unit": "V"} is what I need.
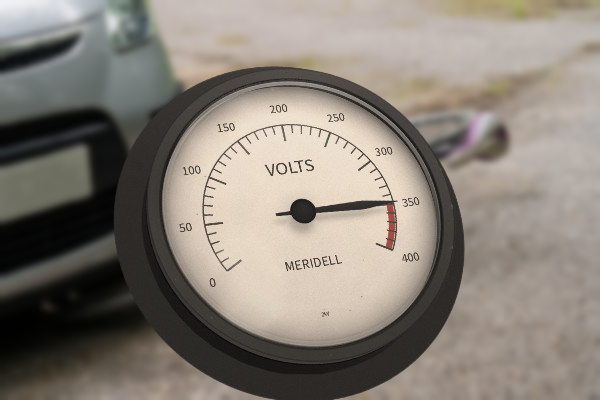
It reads {"value": 350, "unit": "V"}
